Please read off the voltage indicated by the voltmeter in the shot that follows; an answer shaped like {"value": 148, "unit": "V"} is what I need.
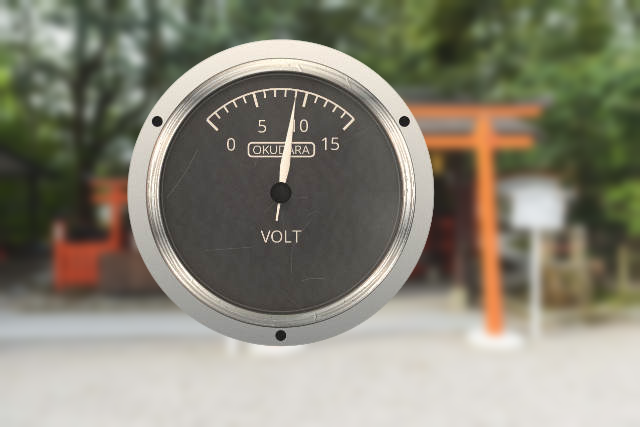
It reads {"value": 9, "unit": "V"}
